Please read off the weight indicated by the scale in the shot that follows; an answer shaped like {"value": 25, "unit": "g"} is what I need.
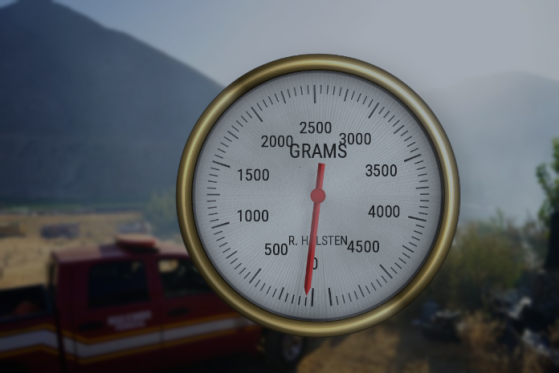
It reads {"value": 50, "unit": "g"}
